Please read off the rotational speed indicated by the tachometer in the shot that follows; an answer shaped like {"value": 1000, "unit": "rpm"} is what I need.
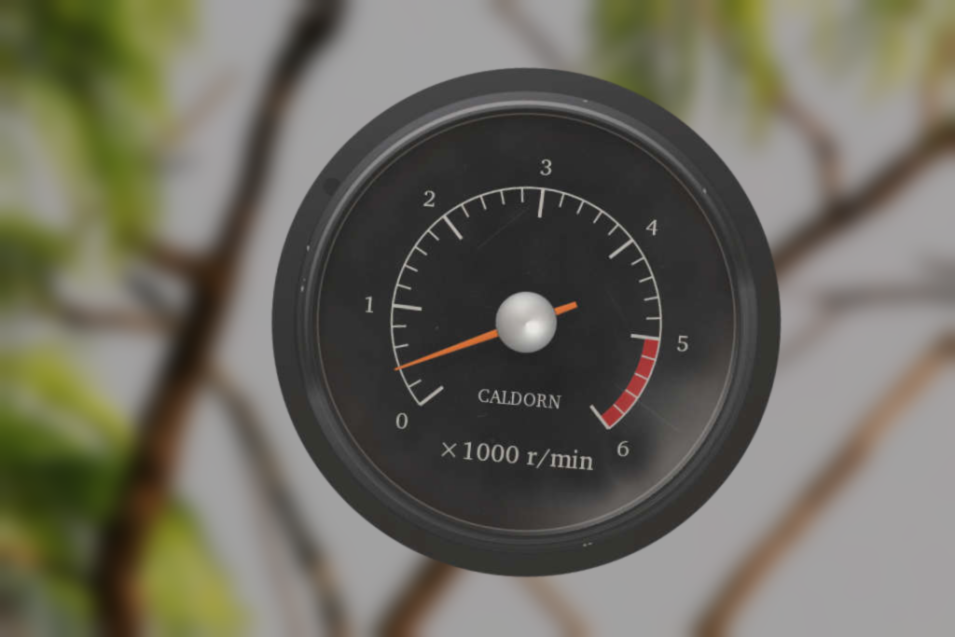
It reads {"value": 400, "unit": "rpm"}
